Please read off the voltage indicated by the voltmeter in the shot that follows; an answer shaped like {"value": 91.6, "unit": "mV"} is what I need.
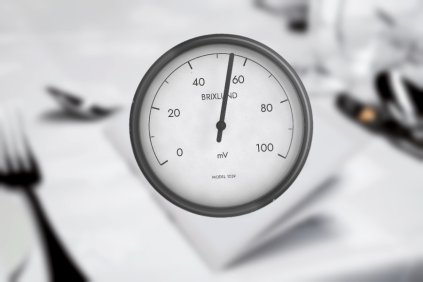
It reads {"value": 55, "unit": "mV"}
